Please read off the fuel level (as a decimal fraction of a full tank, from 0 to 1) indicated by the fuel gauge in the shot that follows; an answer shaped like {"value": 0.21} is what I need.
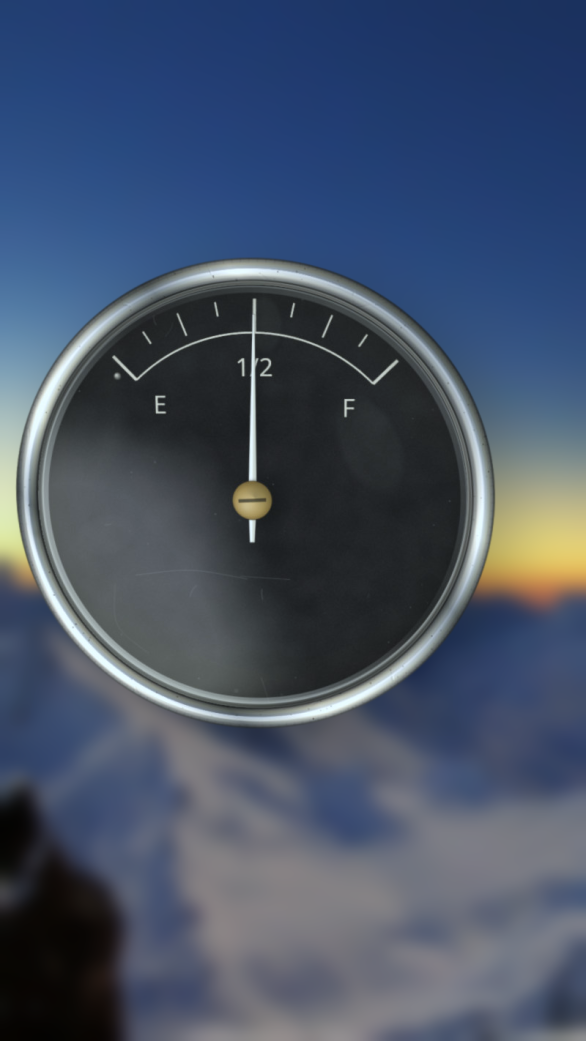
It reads {"value": 0.5}
